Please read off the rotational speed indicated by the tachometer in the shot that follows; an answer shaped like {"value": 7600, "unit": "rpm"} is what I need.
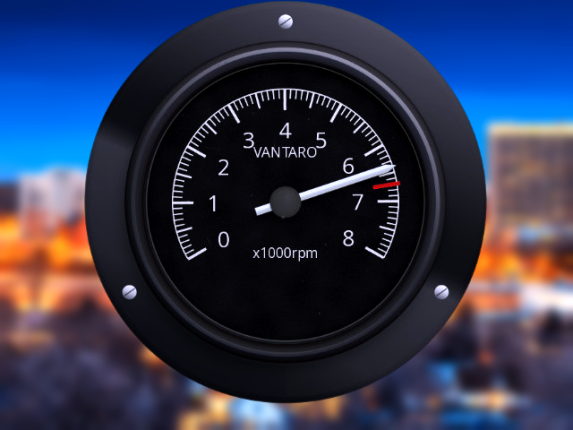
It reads {"value": 6400, "unit": "rpm"}
